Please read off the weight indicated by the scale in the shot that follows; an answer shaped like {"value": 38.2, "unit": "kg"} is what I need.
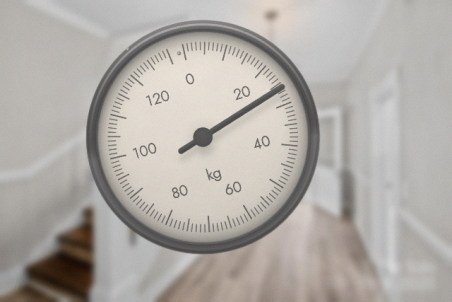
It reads {"value": 26, "unit": "kg"}
